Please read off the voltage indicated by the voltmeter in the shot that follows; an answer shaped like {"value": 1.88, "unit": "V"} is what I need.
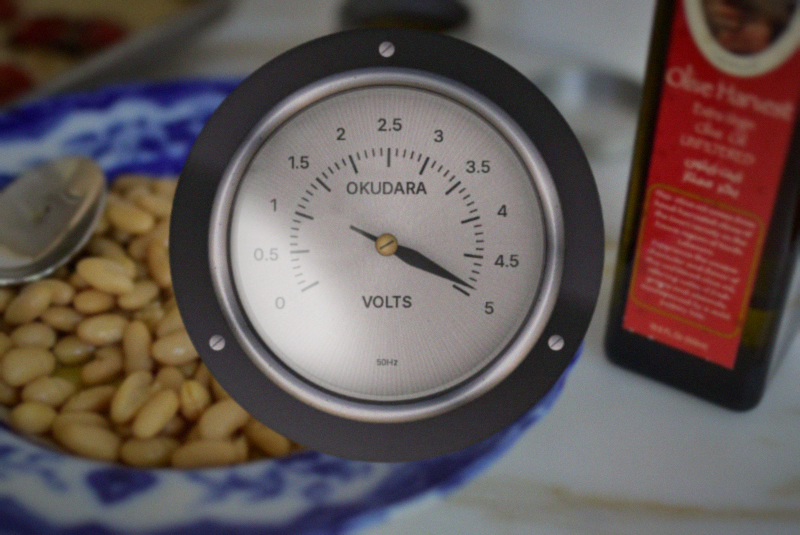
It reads {"value": 4.9, "unit": "V"}
